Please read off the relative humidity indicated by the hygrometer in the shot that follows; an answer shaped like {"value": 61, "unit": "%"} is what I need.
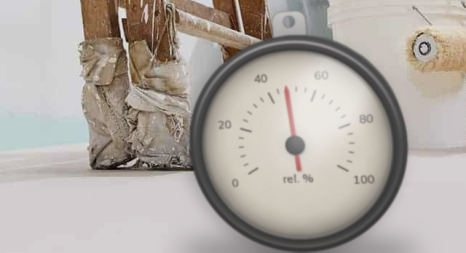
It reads {"value": 48, "unit": "%"}
